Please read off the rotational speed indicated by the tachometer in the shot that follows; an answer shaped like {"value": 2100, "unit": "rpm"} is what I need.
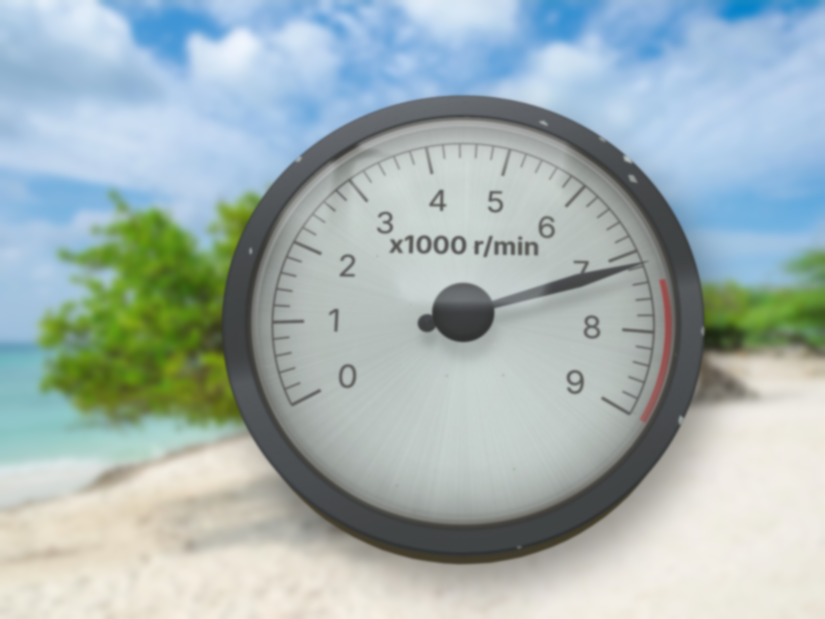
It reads {"value": 7200, "unit": "rpm"}
